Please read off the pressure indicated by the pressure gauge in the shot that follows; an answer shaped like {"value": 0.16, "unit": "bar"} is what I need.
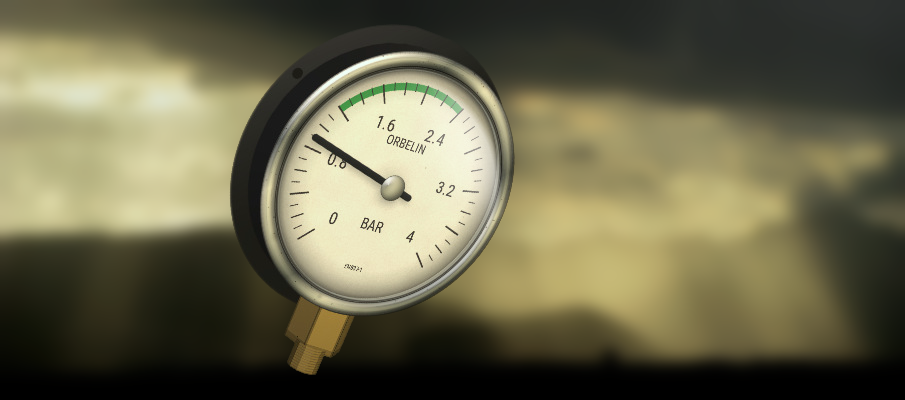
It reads {"value": 0.9, "unit": "bar"}
